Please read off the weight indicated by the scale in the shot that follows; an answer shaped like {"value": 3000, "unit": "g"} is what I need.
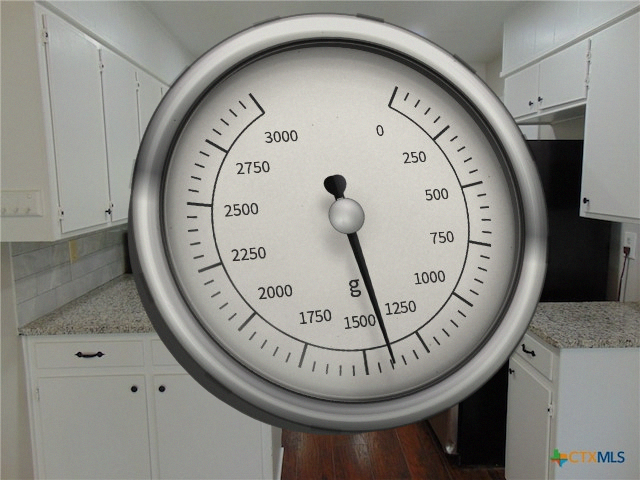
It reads {"value": 1400, "unit": "g"}
